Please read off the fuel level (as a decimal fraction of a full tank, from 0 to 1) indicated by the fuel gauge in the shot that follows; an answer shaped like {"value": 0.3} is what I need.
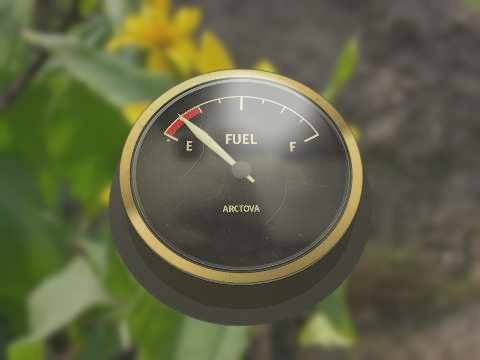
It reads {"value": 0.125}
